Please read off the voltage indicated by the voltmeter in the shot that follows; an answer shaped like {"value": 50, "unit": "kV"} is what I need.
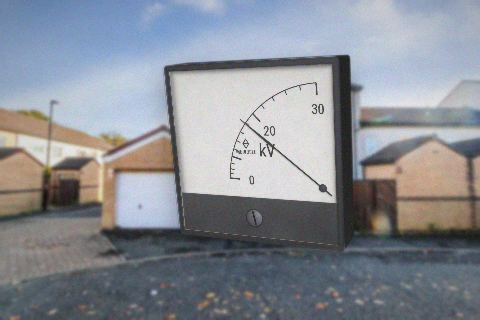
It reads {"value": 18, "unit": "kV"}
